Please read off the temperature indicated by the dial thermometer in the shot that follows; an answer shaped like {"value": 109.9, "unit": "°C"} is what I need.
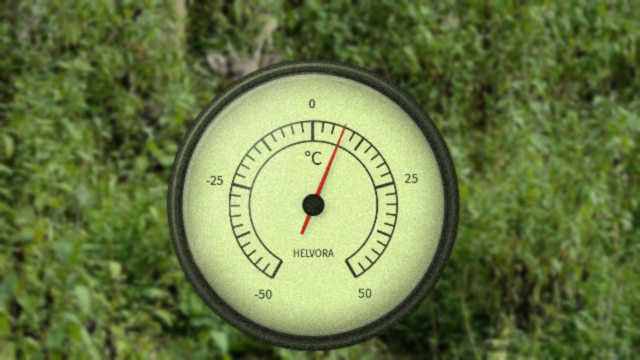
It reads {"value": 7.5, "unit": "°C"}
